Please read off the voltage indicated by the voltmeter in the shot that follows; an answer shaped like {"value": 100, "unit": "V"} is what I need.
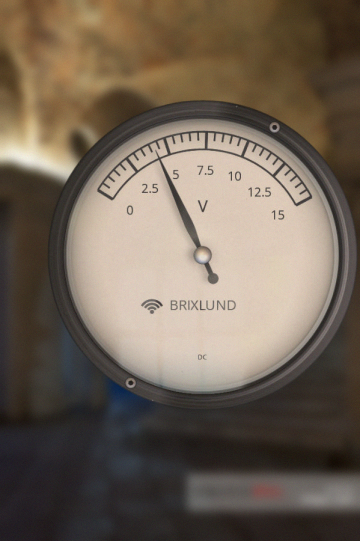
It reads {"value": 4.25, "unit": "V"}
